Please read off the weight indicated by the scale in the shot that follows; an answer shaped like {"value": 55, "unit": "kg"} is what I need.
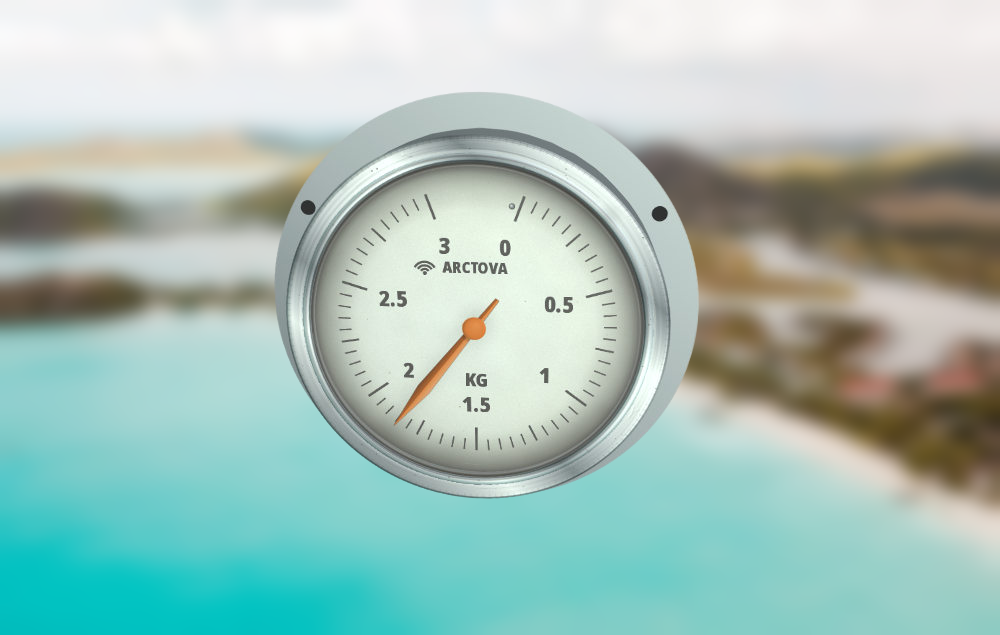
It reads {"value": 1.85, "unit": "kg"}
